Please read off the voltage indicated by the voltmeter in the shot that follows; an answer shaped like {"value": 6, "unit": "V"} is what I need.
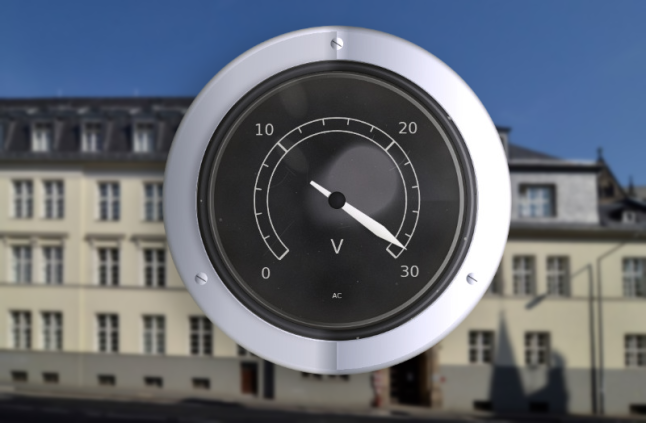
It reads {"value": 29, "unit": "V"}
